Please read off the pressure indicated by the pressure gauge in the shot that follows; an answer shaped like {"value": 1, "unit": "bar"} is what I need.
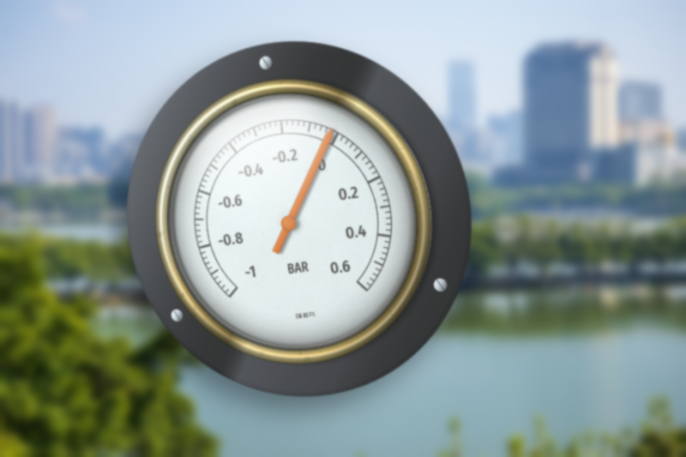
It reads {"value": -0.02, "unit": "bar"}
